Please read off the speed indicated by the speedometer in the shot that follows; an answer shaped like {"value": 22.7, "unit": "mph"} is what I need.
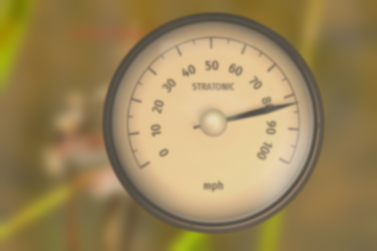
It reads {"value": 82.5, "unit": "mph"}
